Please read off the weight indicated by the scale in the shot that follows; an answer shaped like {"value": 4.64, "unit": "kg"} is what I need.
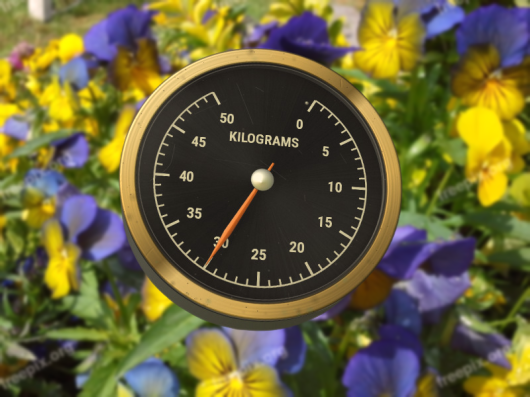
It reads {"value": 30, "unit": "kg"}
